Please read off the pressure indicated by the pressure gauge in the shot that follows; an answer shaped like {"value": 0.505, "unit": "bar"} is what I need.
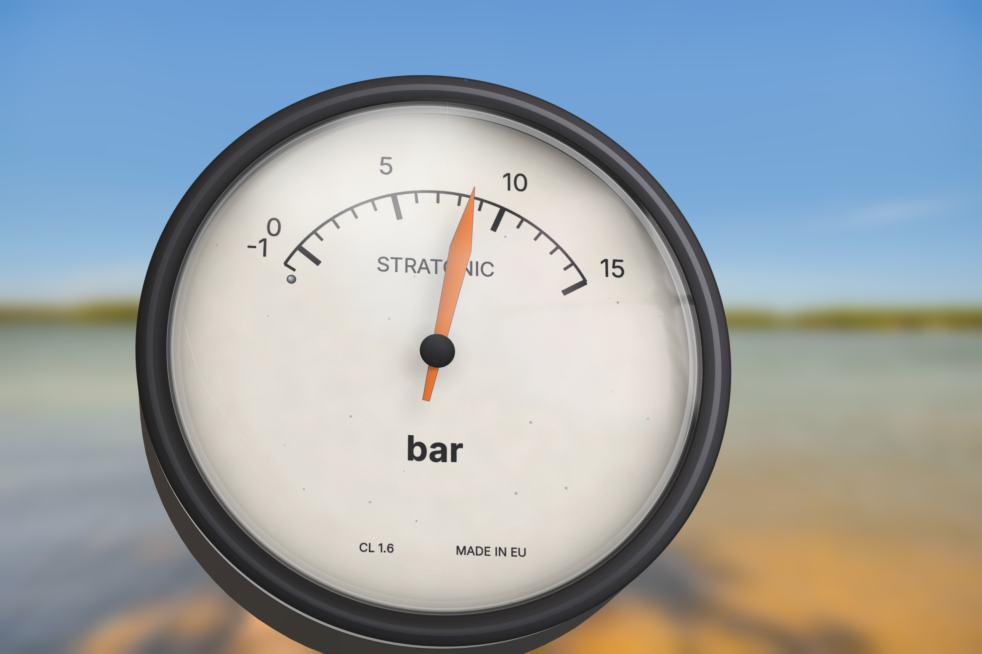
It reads {"value": 8.5, "unit": "bar"}
